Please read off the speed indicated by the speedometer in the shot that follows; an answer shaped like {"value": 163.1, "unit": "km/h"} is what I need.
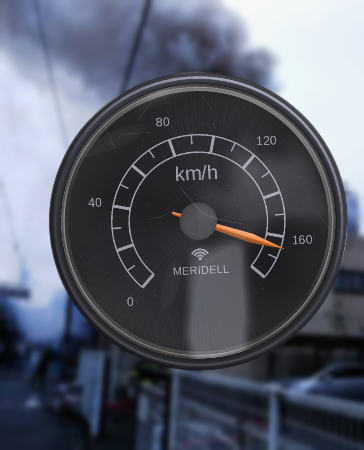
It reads {"value": 165, "unit": "km/h"}
